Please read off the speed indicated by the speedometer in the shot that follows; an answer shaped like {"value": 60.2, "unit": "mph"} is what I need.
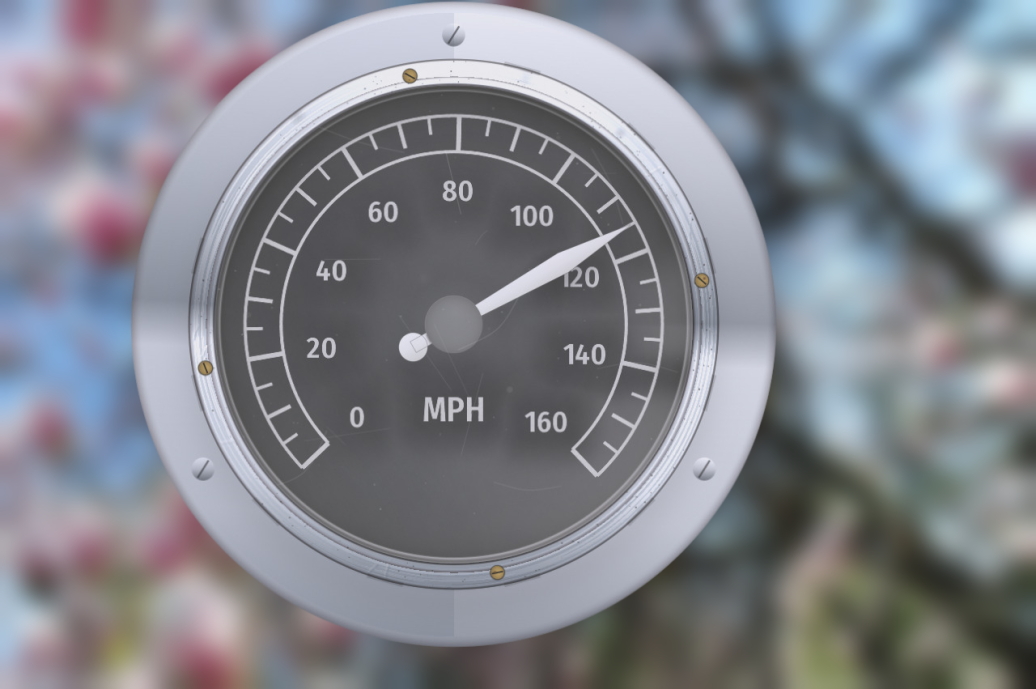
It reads {"value": 115, "unit": "mph"}
